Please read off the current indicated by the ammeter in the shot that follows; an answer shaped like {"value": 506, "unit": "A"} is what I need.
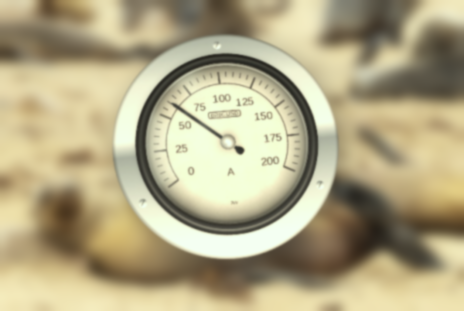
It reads {"value": 60, "unit": "A"}
